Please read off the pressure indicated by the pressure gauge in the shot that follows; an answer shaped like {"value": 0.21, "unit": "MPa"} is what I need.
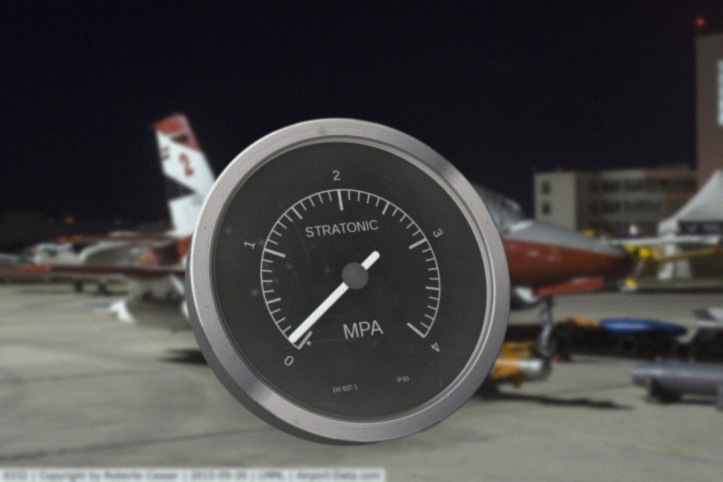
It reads {"value": 0.1, "unit": "MPa"}
